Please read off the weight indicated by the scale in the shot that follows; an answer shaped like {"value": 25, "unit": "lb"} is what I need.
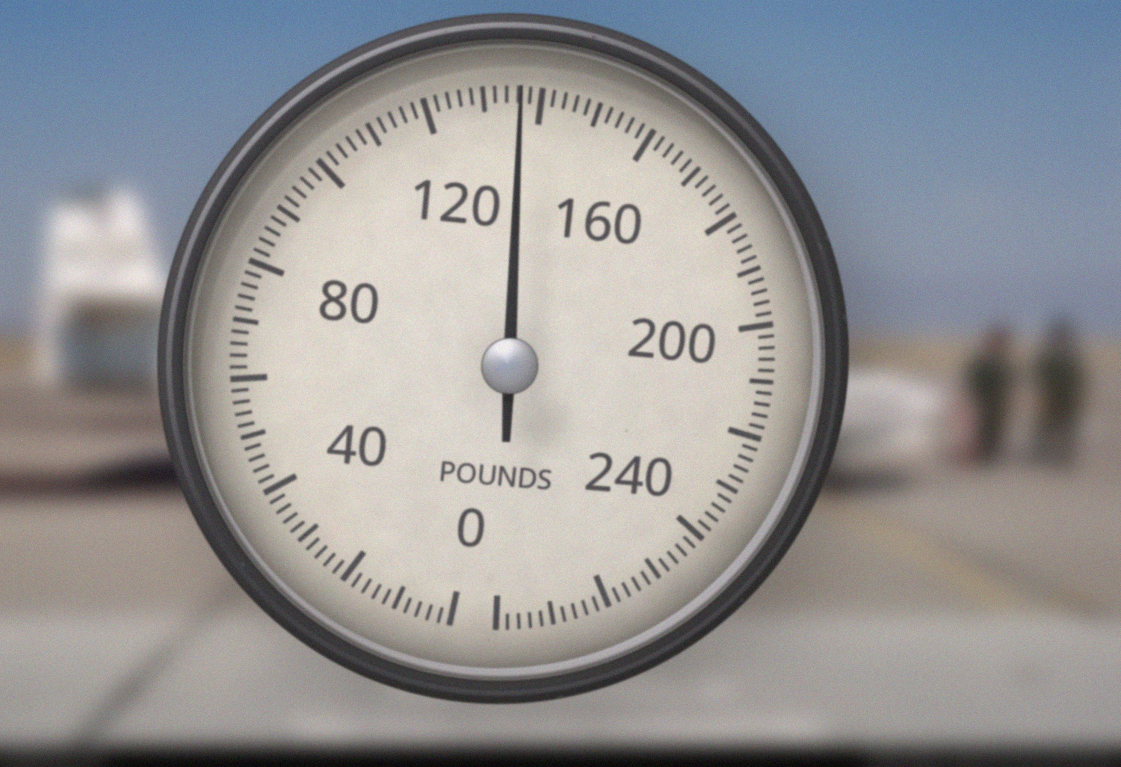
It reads {"value": 136, "unit": "lb"}
